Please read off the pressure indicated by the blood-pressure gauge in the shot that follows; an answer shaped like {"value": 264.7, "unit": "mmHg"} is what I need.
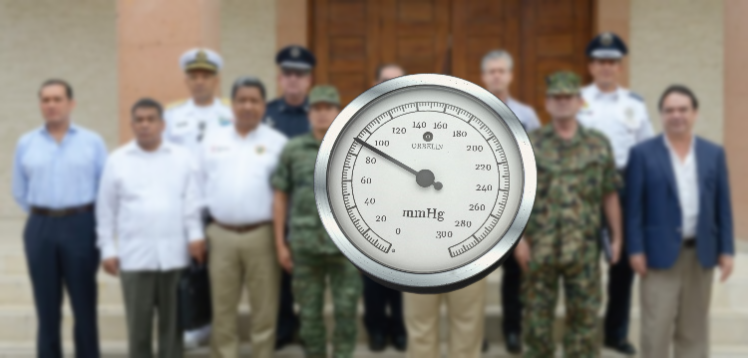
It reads {"value": 90, "unit": "mmHg"}
